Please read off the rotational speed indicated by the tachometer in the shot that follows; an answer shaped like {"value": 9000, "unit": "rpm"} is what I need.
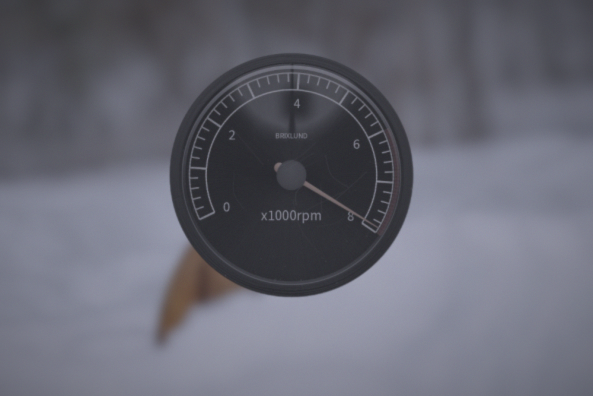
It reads {"value": 7900, "unit": "rpm"}
